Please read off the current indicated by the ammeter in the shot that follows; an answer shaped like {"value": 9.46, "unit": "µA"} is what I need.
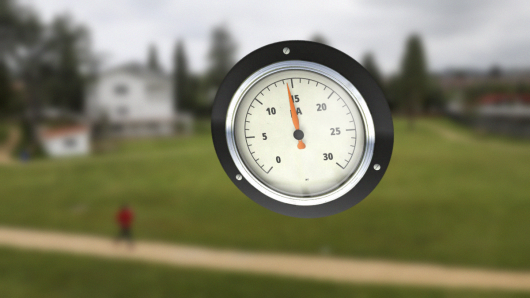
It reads {"value": 14.5, "unit": "µA"}
